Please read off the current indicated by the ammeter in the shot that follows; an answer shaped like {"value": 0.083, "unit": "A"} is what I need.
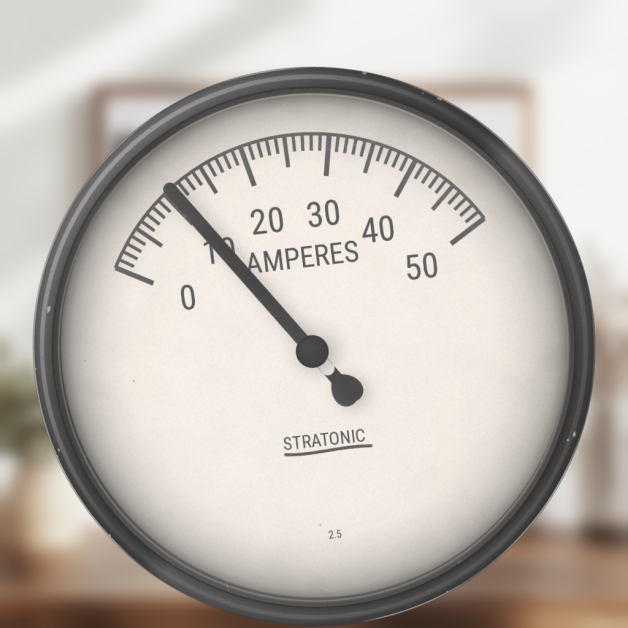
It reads {"value": 11, "unit": "A"}
